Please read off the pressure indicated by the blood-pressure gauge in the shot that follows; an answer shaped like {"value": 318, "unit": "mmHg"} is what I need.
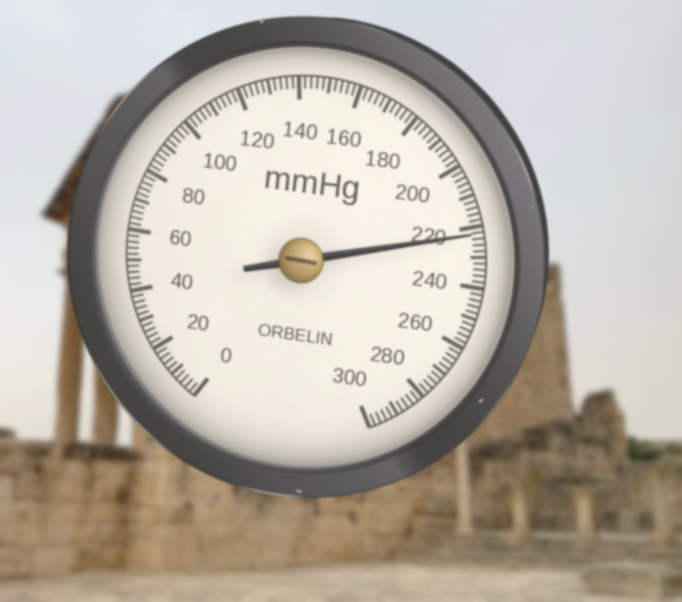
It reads {"value": 222, "unit": "mmHg"}
